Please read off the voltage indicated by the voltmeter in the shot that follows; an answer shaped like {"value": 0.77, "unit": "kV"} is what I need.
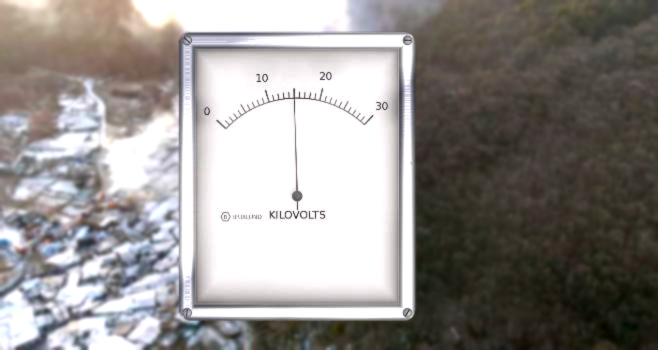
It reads {"value": 15, "unit": "kV"}
